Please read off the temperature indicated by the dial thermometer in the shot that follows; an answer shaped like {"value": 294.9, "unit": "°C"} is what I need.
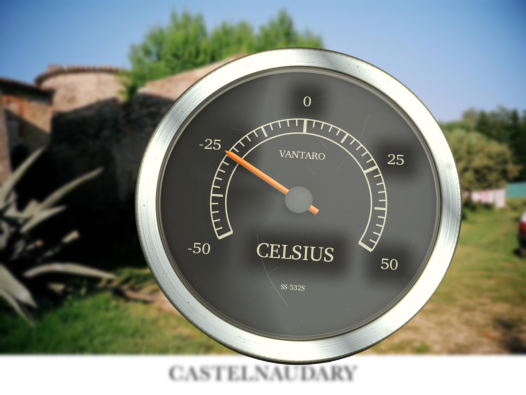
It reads {"value": -25, "unit": "°C"}
